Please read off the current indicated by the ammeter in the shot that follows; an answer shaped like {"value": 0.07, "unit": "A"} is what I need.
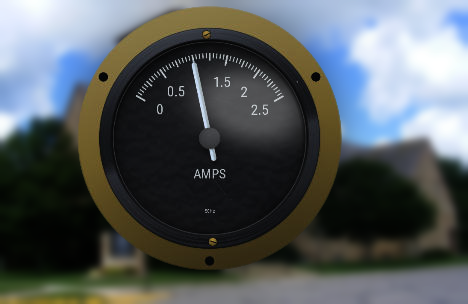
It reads {"value": 1, "unit": "A"}
